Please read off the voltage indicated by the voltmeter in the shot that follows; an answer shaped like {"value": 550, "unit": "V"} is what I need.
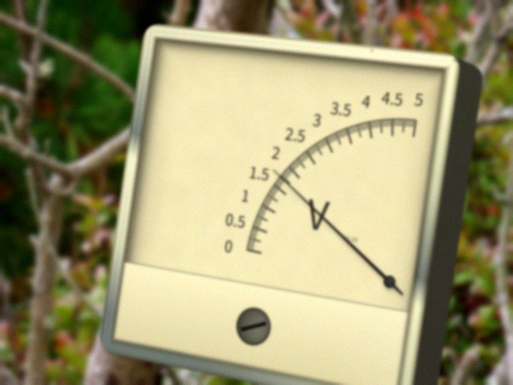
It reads {"value": 1.75, "unit": "V"}
